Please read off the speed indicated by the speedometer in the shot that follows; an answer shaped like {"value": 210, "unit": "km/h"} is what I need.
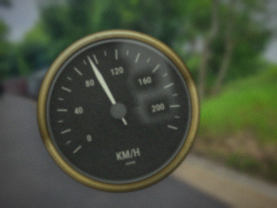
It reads {"value": 95, "unit": "km/h"}
